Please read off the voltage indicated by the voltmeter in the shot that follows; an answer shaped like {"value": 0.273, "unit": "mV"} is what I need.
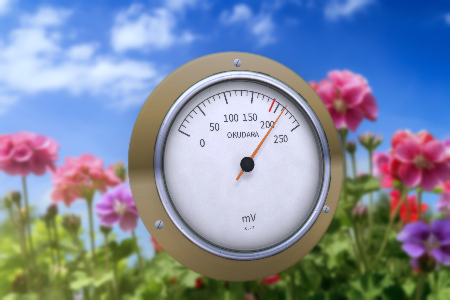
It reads {"value": 210, "unit": "mV"}
